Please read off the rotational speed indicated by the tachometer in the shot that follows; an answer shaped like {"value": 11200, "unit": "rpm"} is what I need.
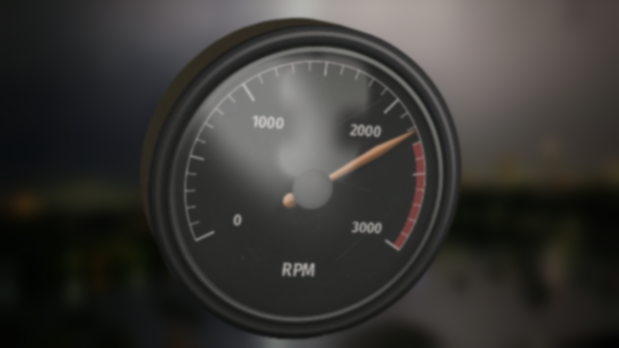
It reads {"value": 2200, "unit": "rpm"}
